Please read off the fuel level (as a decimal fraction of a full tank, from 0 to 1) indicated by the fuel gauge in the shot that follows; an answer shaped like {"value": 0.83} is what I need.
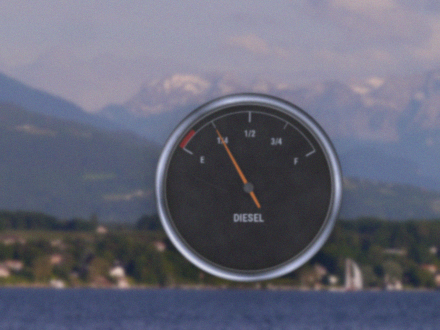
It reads {"value": 0.25}
